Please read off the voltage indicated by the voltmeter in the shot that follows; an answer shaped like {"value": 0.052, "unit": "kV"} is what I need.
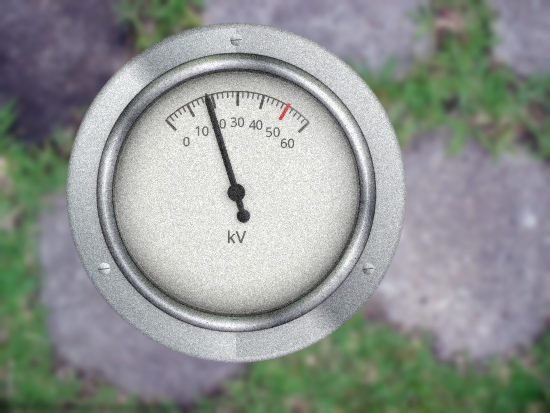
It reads {"value": 18, "unit": "kV"}
